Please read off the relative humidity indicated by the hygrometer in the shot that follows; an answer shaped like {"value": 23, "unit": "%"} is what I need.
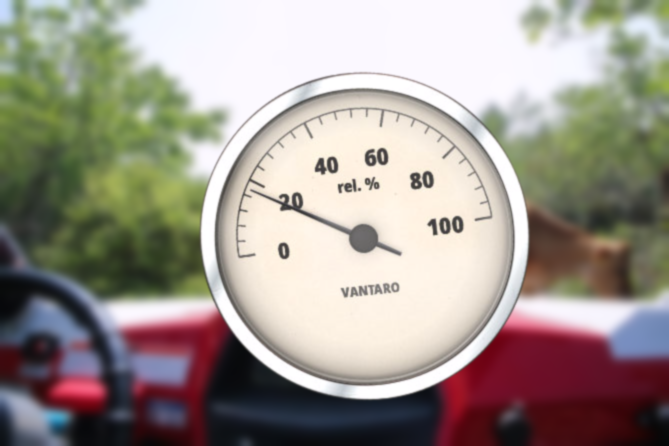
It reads {"value": 18, "unit": "%"}
